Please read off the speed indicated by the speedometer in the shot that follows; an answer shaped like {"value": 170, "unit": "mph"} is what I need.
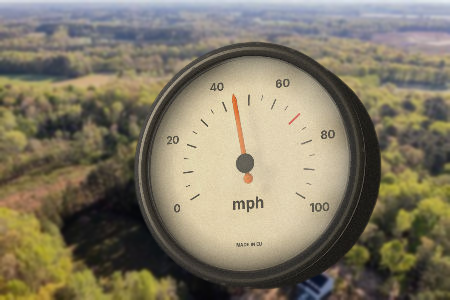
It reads {"value": 45, "unit": "mph"}
